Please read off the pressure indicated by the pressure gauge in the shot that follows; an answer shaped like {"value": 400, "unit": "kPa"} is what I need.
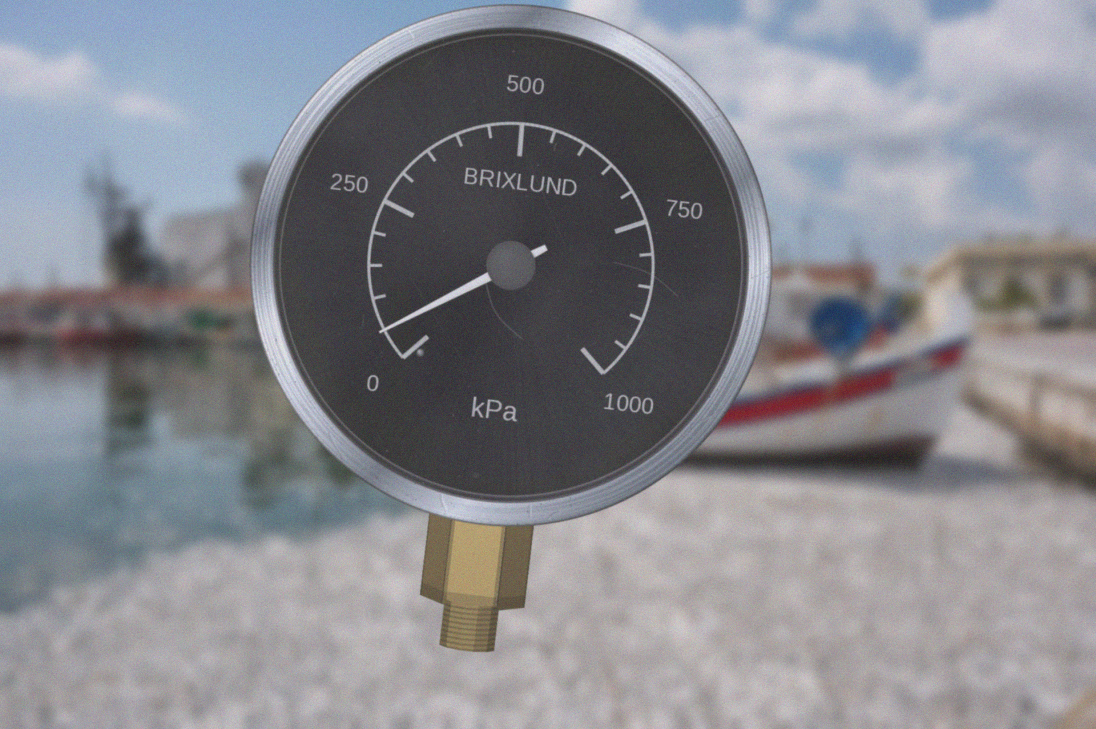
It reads {"value": 50, "unit": "kPa"}
